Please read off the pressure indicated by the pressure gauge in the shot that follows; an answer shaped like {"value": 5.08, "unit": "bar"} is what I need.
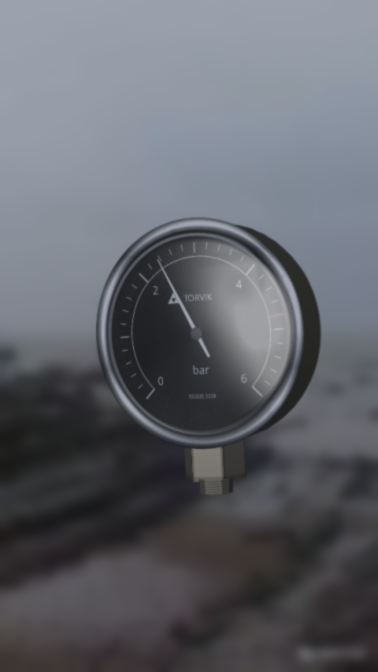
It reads {"value": 2.4, "unit": "bar"}
